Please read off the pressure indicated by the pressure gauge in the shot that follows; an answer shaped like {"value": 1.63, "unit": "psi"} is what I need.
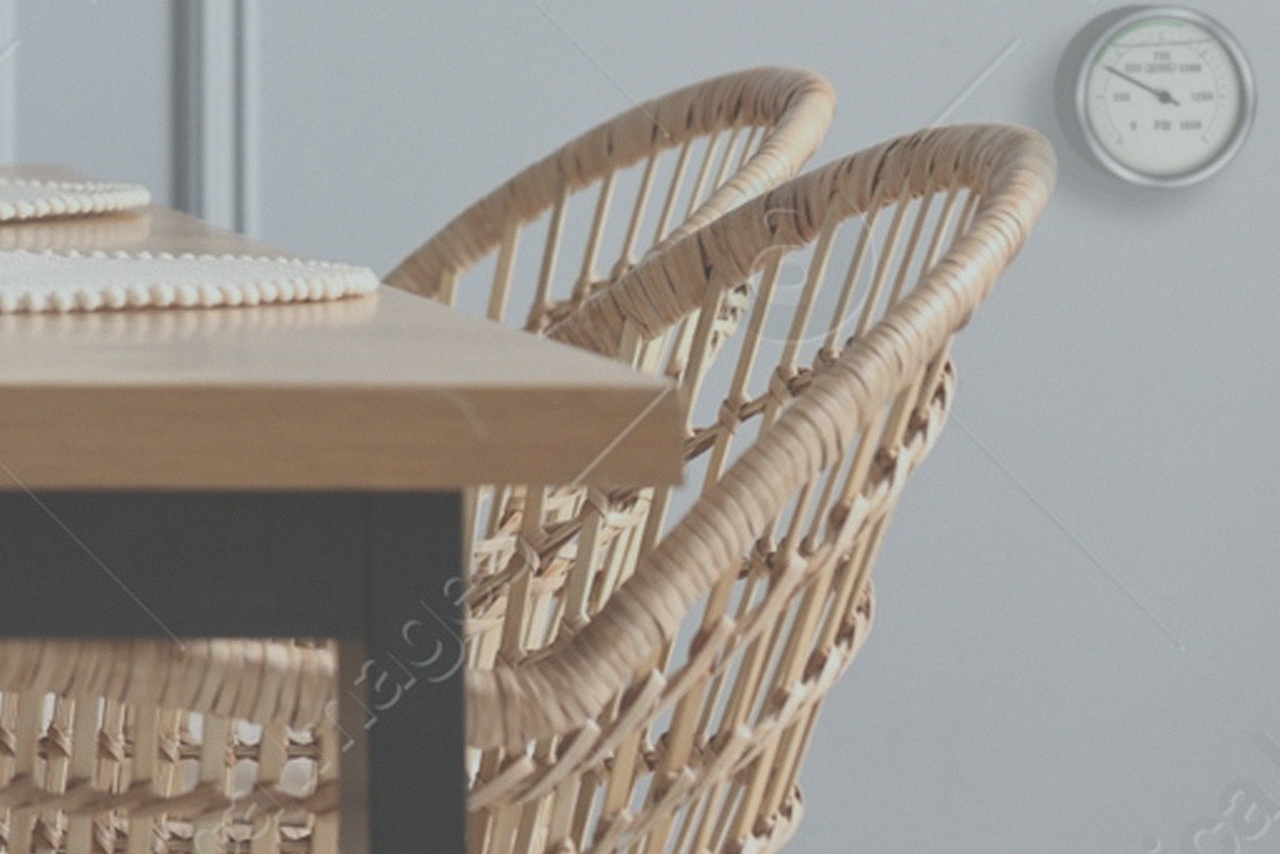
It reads {"value": 400, "unit": "psi"}
